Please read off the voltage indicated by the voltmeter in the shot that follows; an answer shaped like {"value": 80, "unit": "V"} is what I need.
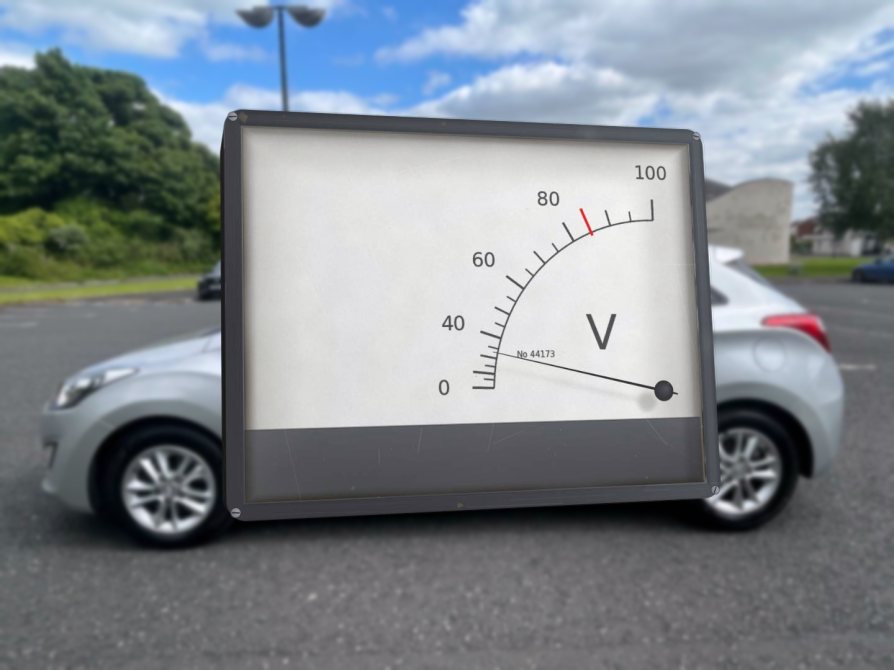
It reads {"value": 32.5, "unit": "V"}
